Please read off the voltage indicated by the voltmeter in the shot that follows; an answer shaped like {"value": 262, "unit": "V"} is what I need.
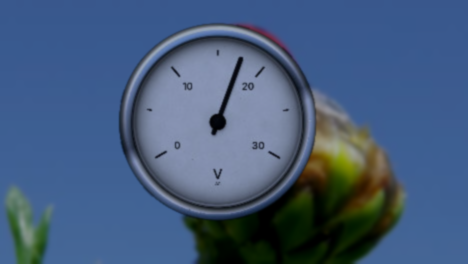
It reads {"value": 17.5, "unit": "V"}
